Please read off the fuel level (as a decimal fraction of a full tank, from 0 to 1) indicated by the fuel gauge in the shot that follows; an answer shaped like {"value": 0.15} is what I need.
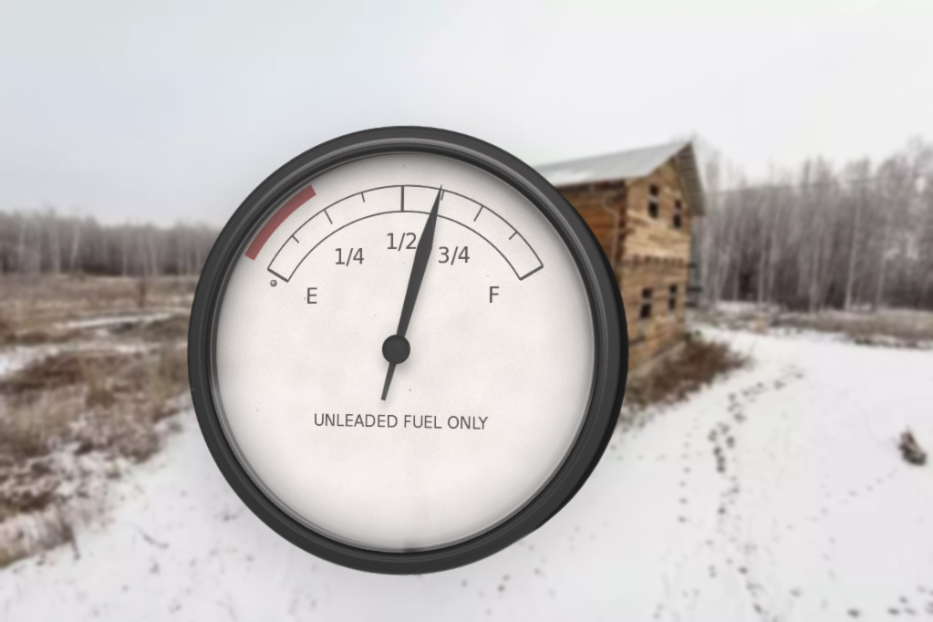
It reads {"value": 0.625}
